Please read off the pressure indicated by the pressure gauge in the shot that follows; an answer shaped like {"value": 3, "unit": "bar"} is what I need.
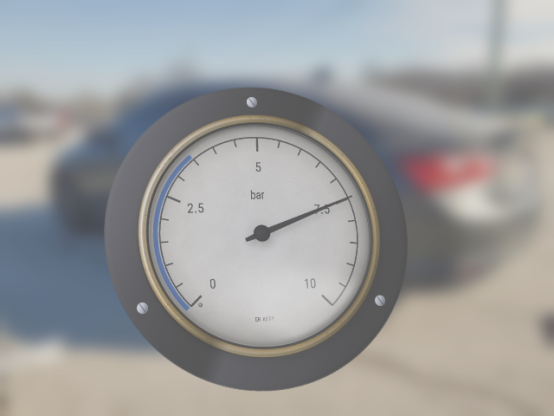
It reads {"value": 7.5, "unit": "bar"}
